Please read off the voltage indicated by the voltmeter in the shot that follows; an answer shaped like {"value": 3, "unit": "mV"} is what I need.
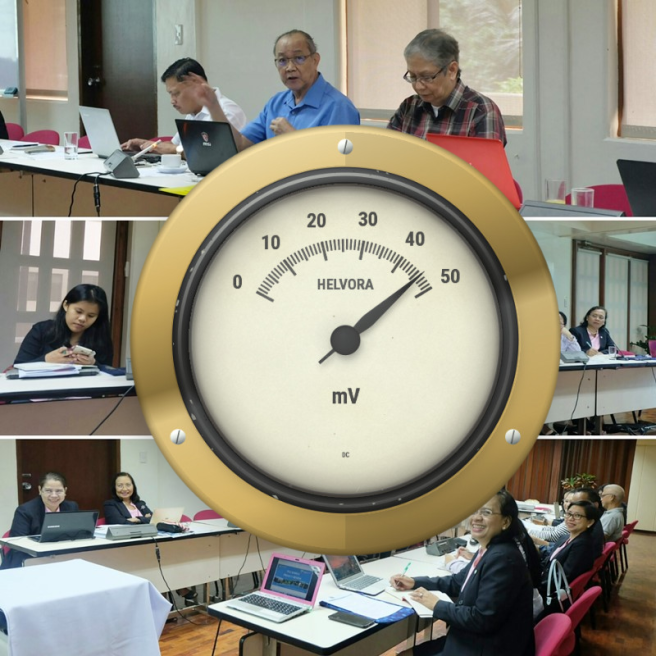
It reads {"value": 46, "unit": "mV"}
